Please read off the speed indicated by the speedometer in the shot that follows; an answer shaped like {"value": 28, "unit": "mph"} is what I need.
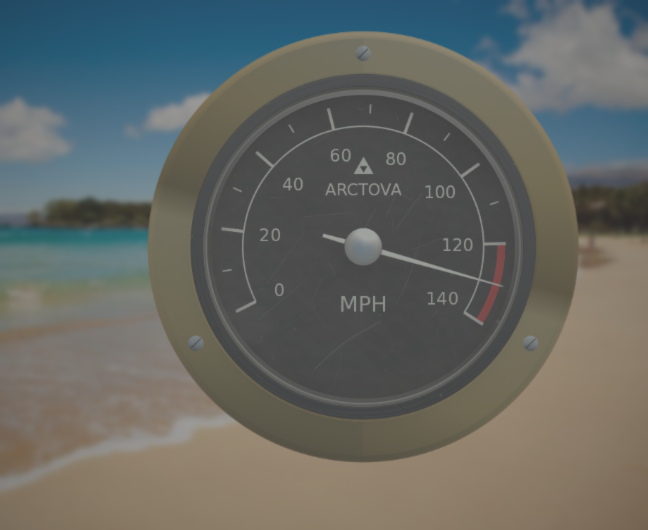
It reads {"value": 130, "unit": "mph"}
